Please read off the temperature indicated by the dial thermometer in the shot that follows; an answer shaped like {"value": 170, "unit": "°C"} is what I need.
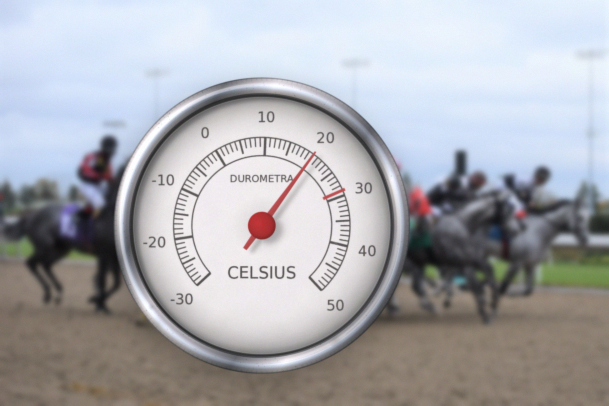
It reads {"value": 20, "unit": "°C"}
